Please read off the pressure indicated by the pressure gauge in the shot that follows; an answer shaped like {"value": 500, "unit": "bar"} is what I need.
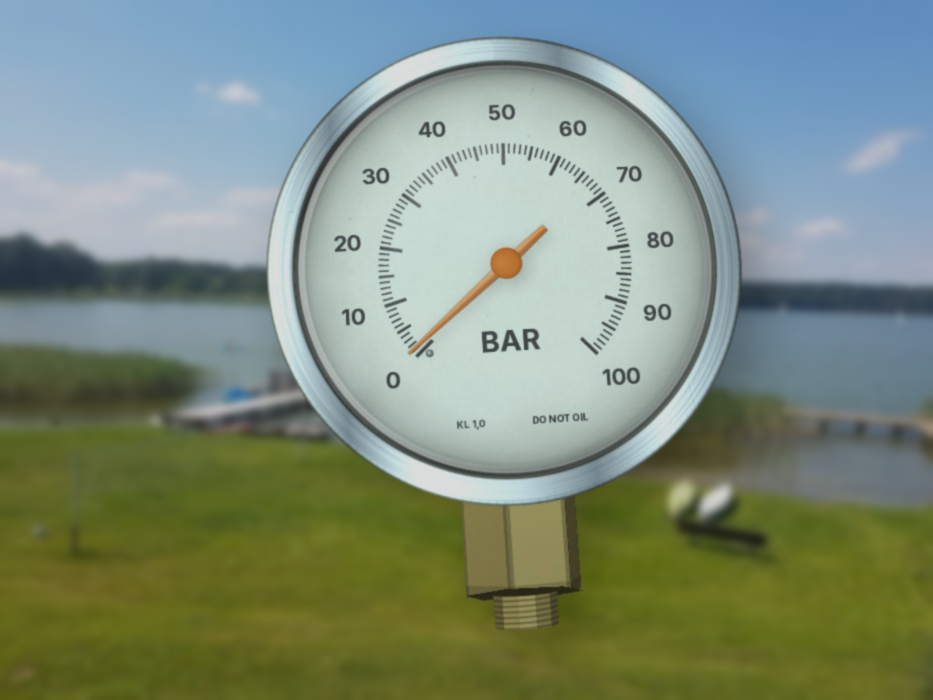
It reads {"value": 1, "unit": "bar"}
